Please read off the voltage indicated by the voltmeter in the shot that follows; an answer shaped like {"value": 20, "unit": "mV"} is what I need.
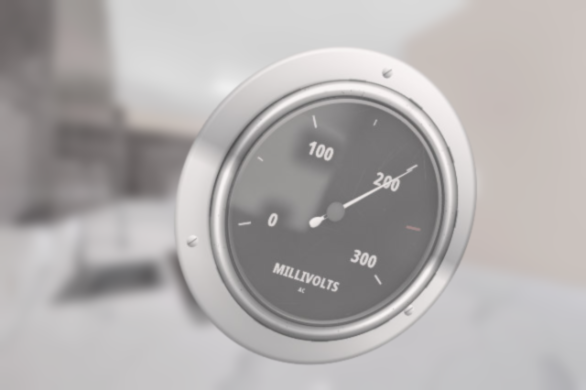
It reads {"value": 200, "unit": "mV"}
